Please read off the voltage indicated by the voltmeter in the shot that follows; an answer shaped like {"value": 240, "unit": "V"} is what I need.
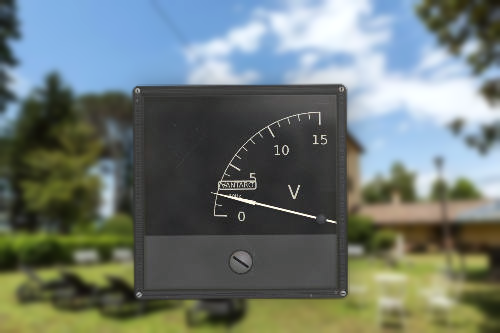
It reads {"value": 2, "unit": "V"}
